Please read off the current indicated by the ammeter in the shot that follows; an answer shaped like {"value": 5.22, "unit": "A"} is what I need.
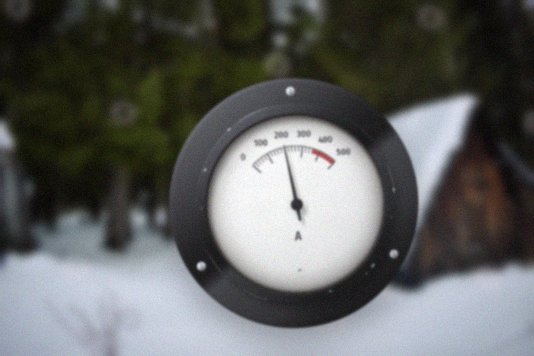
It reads {"value": 200, "unit": "A"}
